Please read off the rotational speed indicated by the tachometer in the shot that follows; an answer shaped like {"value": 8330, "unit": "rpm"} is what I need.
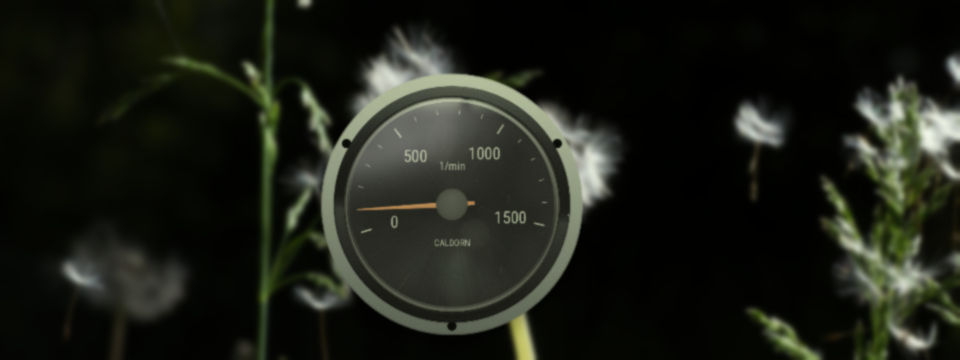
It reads {"value": 100, "unit": "rpm"}
